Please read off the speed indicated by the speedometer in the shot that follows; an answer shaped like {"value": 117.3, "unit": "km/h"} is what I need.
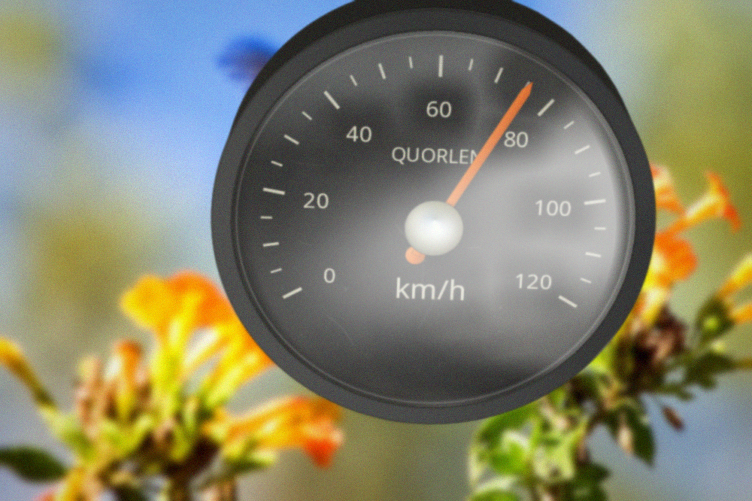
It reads {"value": 75, "unit": "km/h"}
